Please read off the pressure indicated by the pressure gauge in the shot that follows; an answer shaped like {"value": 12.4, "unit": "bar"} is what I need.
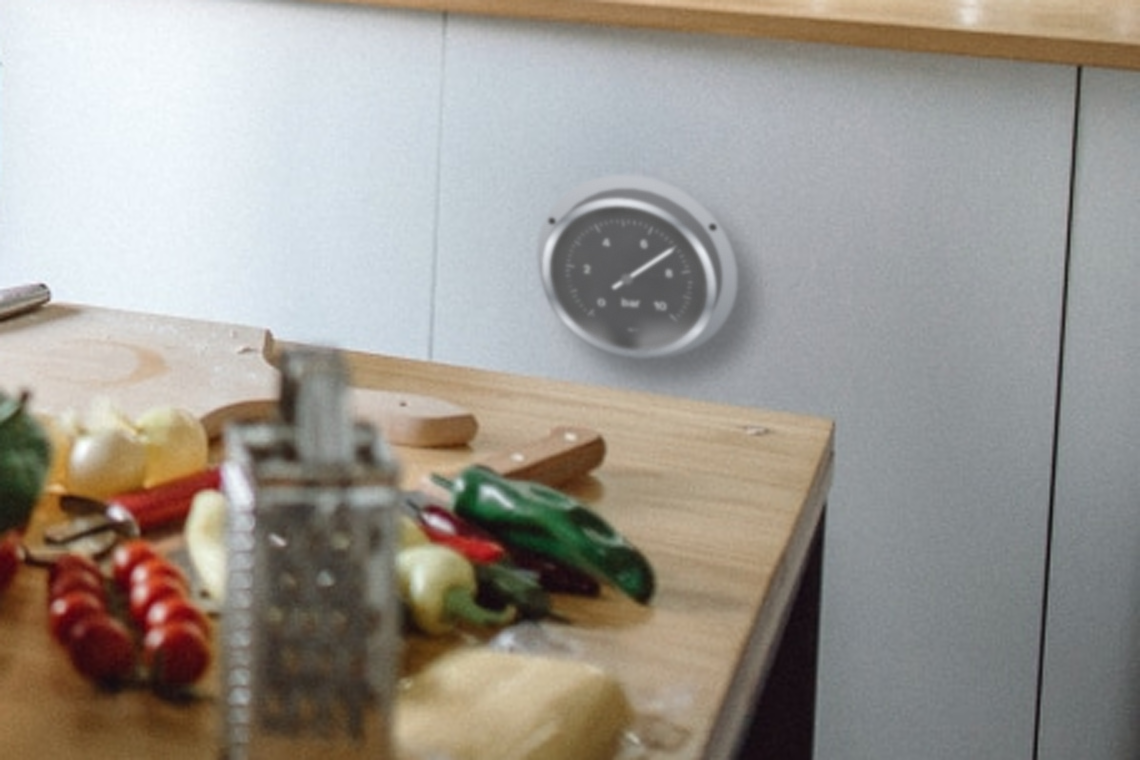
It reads {"value": 7, "unit": "bar"}
